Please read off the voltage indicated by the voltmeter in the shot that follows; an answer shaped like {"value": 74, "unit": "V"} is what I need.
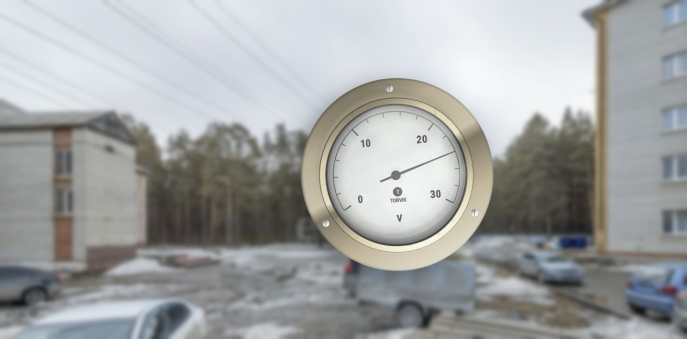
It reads {"value": 24, "unit": "V"}
